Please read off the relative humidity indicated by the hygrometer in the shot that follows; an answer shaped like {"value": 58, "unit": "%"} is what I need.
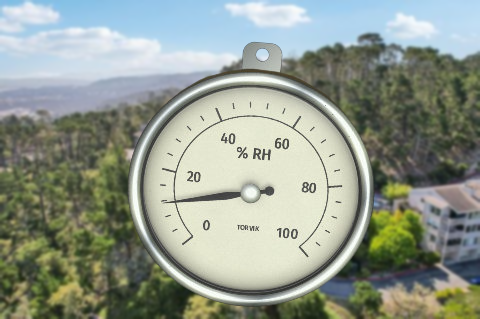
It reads {"value": 12, "unit": "%"}
